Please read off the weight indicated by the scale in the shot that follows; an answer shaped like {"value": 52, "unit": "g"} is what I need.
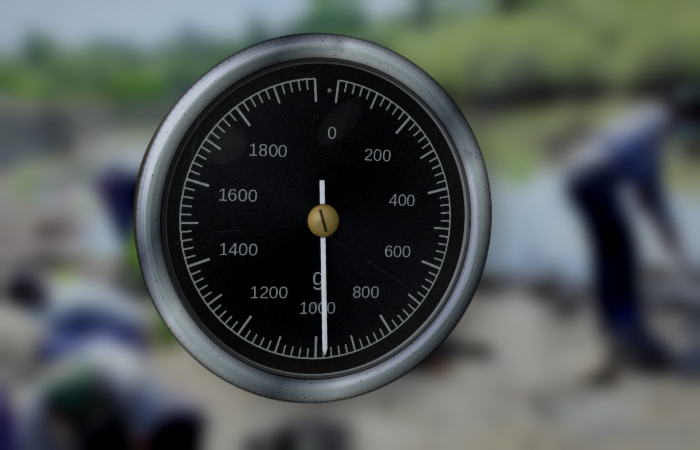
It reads {"value": 980, "unit": "g"}
